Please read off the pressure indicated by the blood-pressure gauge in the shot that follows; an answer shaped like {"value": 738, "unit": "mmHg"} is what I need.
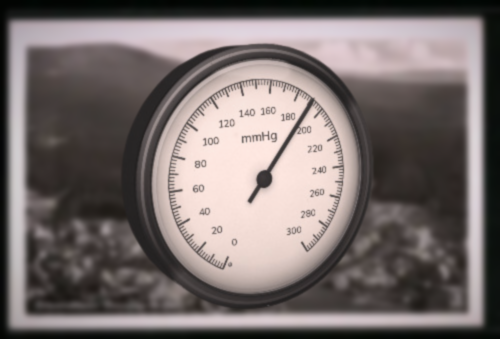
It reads {"value": 190, "unit": "mmHg"}
